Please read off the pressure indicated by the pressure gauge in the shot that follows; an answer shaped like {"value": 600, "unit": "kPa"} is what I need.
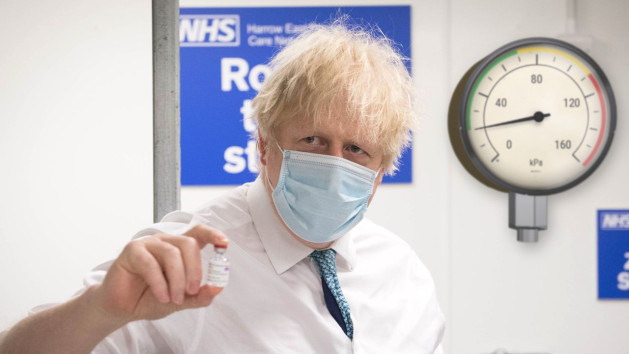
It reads {"value": 20, "unit": "kPa"}
